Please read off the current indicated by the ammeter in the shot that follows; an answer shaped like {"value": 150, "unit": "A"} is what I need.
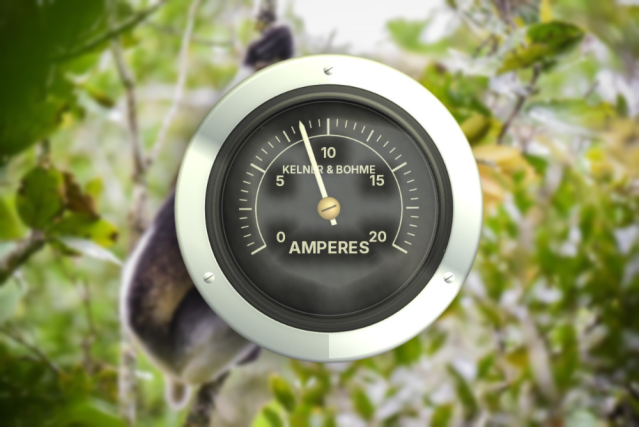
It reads {"value": 8.5, "unit": "A"}
